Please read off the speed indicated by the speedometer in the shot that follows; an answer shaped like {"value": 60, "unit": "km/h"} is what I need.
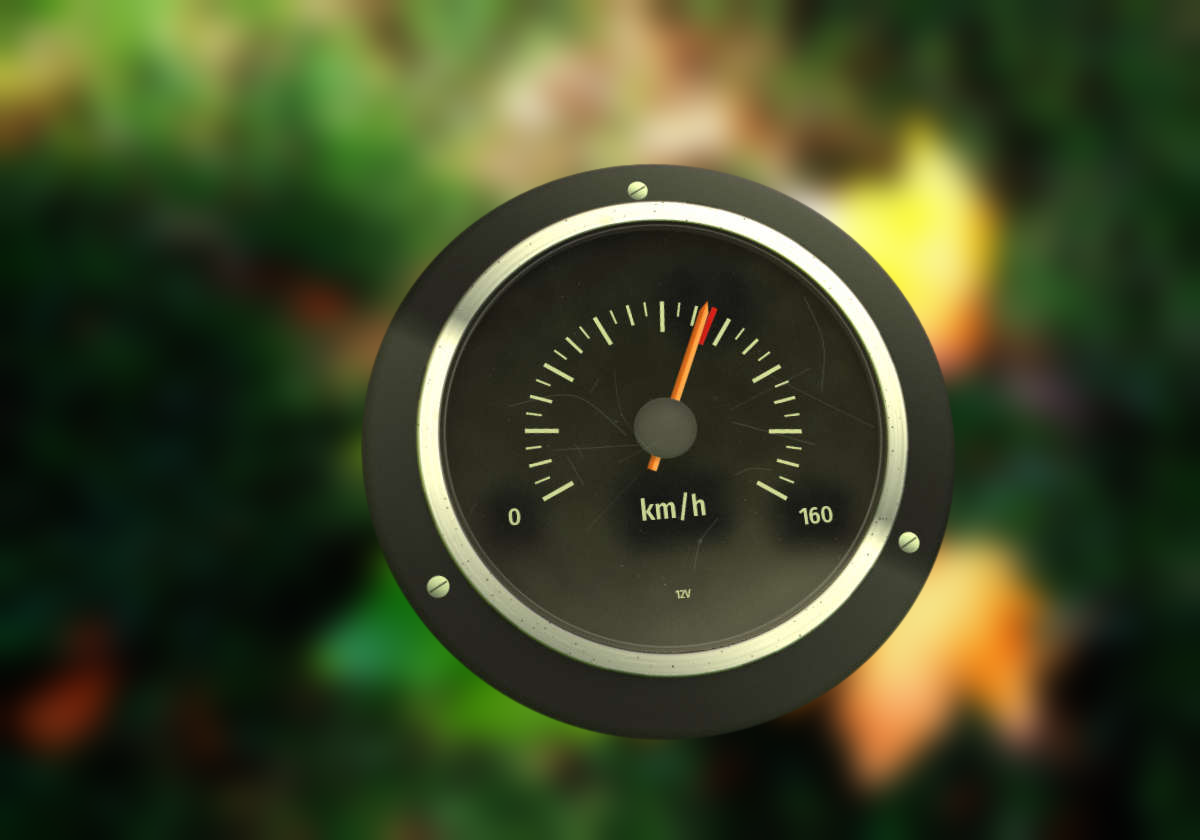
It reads {"value": 92.5, "unit": "km/h"}
